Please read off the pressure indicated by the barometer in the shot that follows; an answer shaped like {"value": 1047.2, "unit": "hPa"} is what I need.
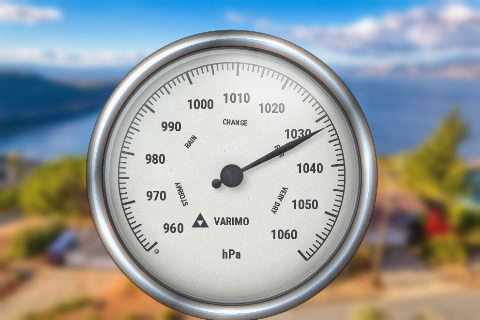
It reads {"value": 1032, "unit": "hPa"}
